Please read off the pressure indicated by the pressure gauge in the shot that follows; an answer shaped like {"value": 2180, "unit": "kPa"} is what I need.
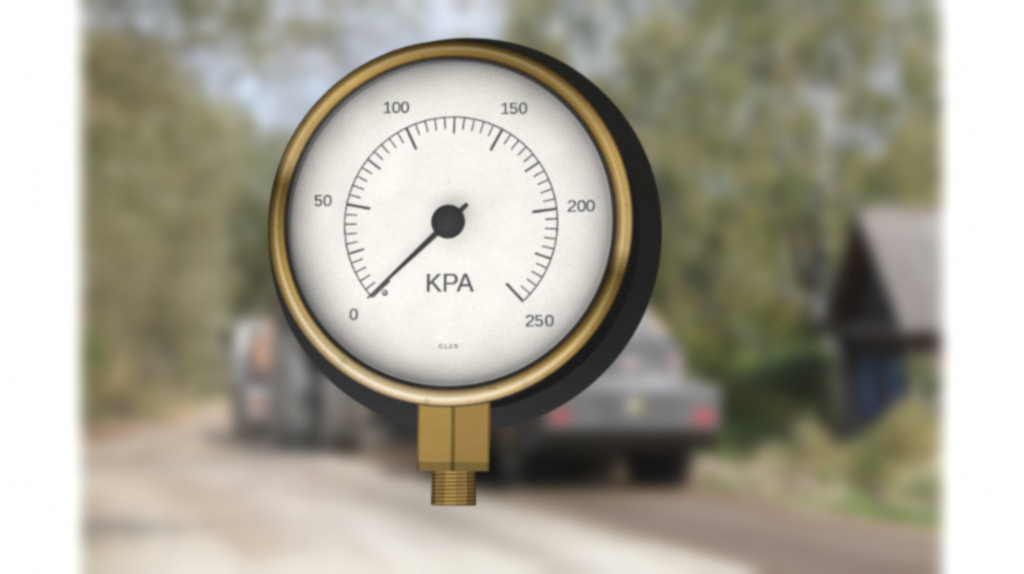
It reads {"value": 0, "unit": "kPa"}
